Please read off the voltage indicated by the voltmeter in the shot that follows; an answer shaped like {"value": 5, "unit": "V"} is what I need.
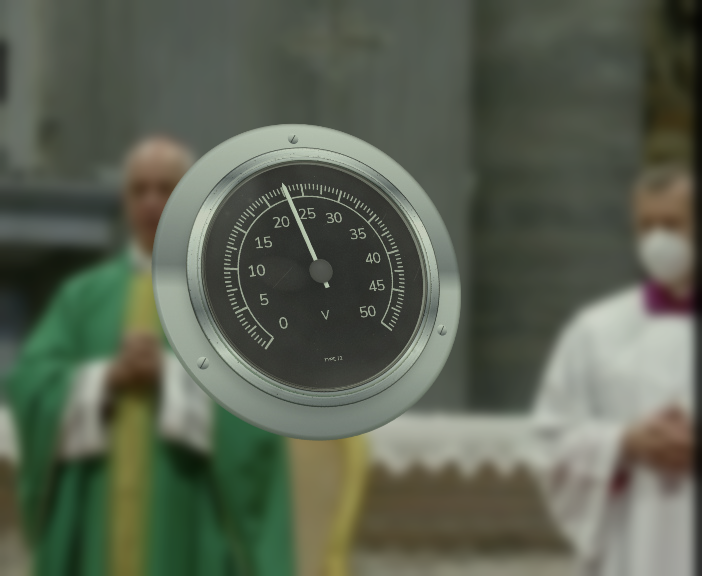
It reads {"value": 22.5, "unit": "V"}
